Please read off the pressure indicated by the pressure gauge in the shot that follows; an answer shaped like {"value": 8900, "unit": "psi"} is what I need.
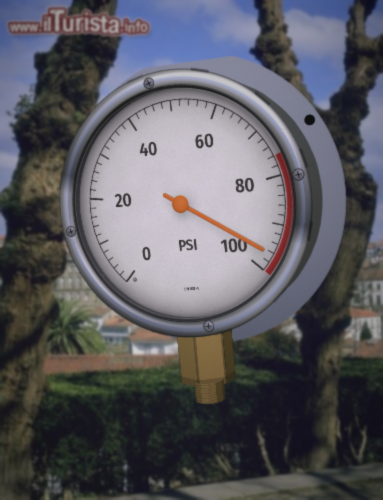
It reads {"value": 96, "unit": "psi"}
